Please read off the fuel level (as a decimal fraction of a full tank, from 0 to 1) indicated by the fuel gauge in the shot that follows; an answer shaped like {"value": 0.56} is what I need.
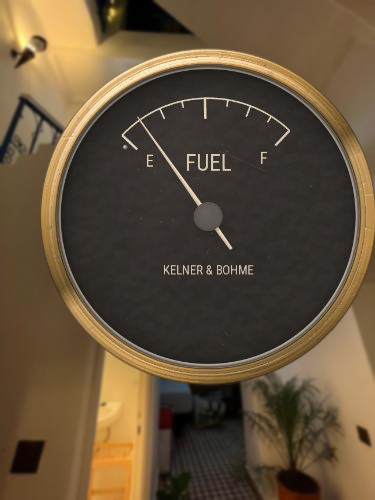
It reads {"value": 0.125}
